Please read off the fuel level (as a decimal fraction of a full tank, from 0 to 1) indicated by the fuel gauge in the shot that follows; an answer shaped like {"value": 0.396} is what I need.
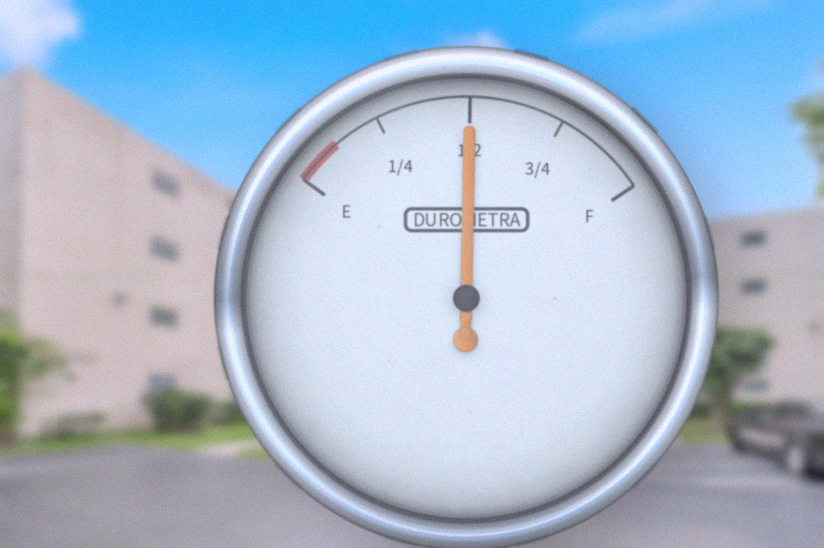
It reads {"value": 0.5}
